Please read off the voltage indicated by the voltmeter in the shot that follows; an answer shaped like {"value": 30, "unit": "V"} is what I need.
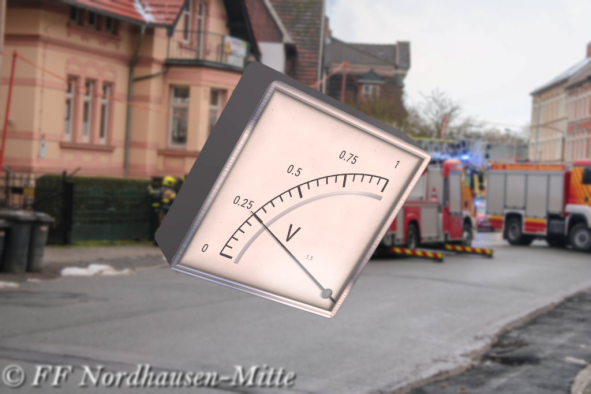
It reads {"value": 0.25, "unit": "V"}
